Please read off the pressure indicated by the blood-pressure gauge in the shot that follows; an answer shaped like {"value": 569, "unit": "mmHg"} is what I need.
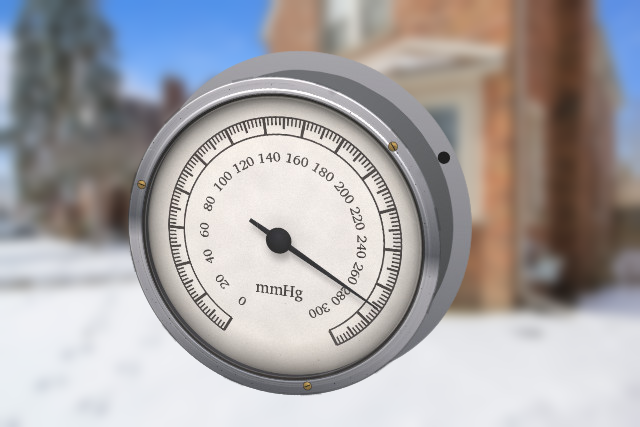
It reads {"value": 270, "unit": "mmHg"}
